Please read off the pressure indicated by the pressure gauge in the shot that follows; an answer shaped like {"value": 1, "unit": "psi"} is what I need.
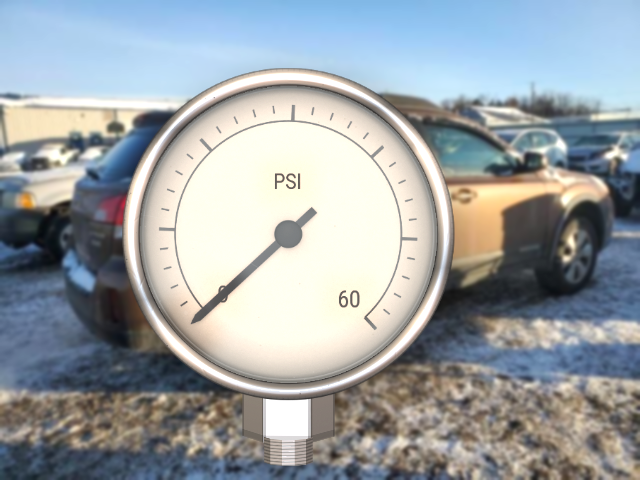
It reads {"value": 0, "unit": "psi"}
